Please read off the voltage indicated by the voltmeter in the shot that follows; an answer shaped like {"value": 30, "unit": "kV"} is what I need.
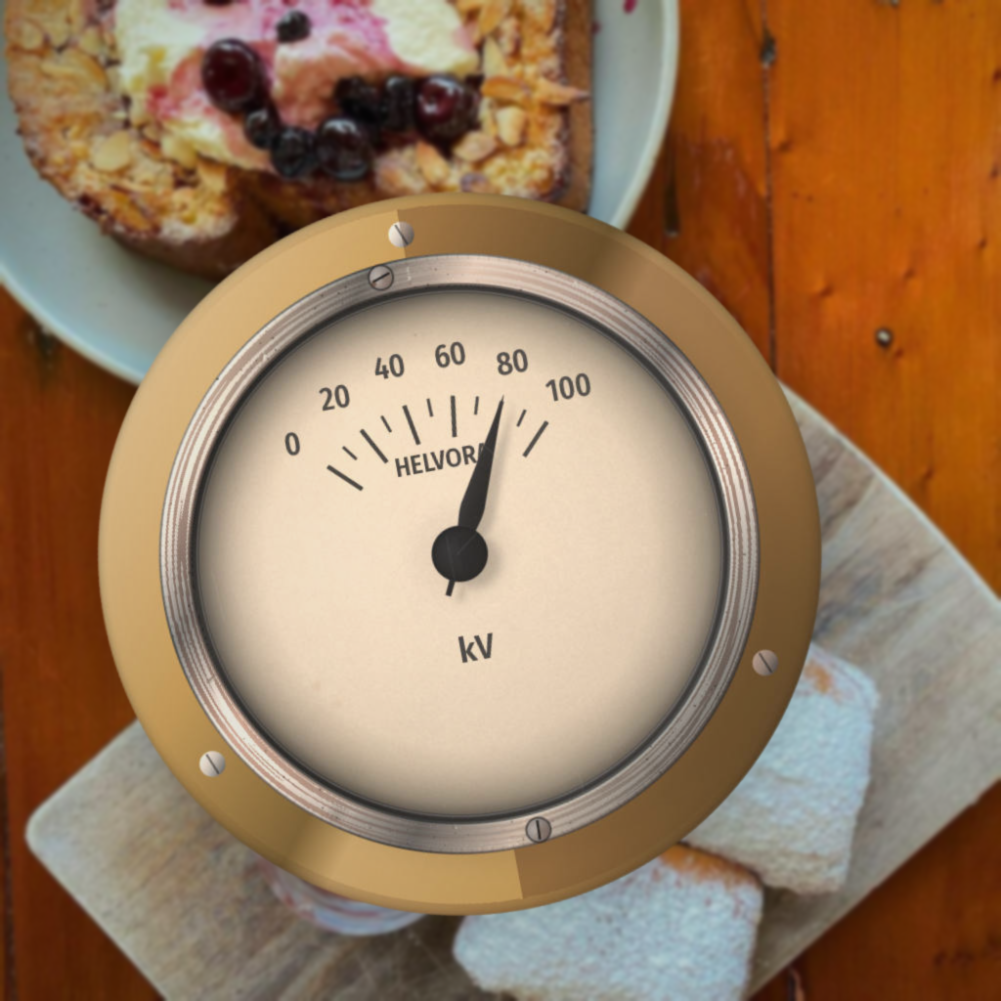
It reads {"value": 80, "unit": "kV"}
